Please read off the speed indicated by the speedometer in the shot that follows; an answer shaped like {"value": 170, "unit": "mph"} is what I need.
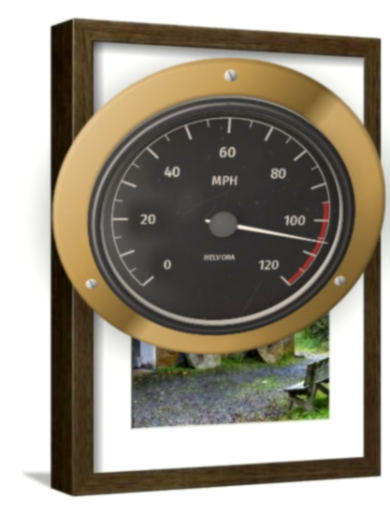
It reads {"value": 105, "unit": "mph"}
